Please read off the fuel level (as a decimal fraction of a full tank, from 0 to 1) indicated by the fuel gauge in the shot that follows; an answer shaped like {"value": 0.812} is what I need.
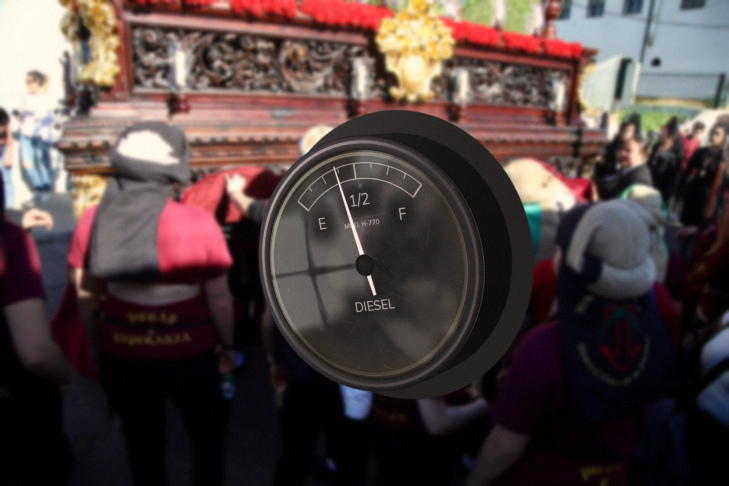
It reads {"value": 0.375}
